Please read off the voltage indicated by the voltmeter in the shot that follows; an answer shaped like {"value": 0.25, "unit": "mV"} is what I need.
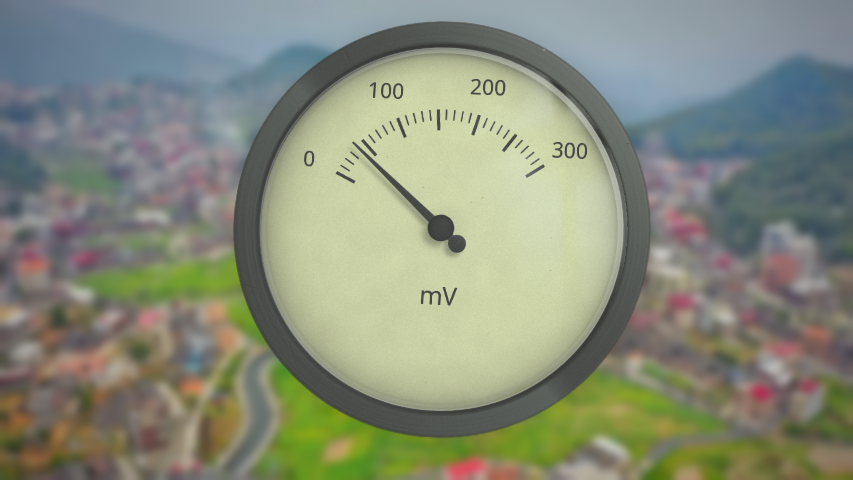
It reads {"value": 40, "unit": "mV"}
